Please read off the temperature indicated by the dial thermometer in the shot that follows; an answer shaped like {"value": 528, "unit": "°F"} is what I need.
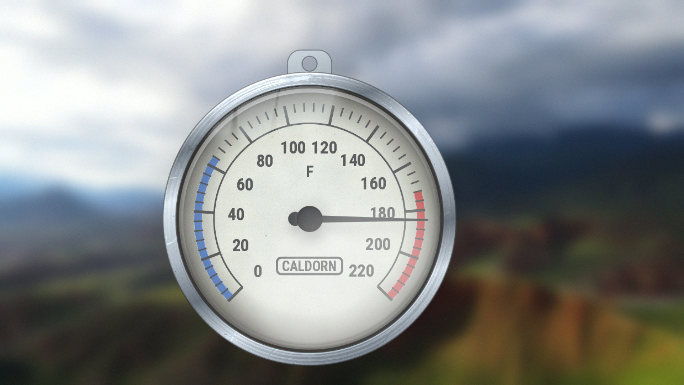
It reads {"value": 184, "unit": "°F"}
